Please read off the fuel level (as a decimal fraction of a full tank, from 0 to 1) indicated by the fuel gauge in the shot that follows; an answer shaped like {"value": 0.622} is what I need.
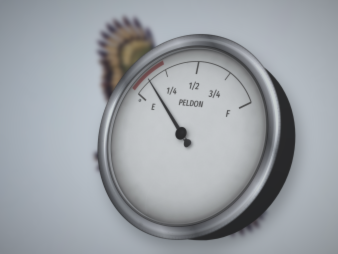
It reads {"value": 0.125}
